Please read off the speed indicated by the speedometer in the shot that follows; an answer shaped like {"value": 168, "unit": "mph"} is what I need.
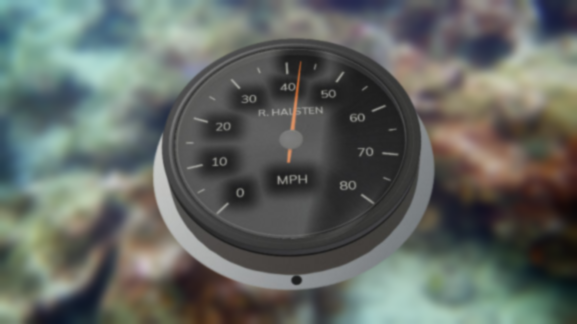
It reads {"value": 42.5, "unit": "mph"}
